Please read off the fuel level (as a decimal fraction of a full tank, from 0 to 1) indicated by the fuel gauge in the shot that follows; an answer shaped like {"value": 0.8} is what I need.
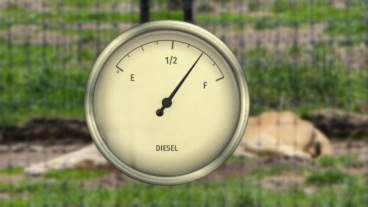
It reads {"value": 0.75}
